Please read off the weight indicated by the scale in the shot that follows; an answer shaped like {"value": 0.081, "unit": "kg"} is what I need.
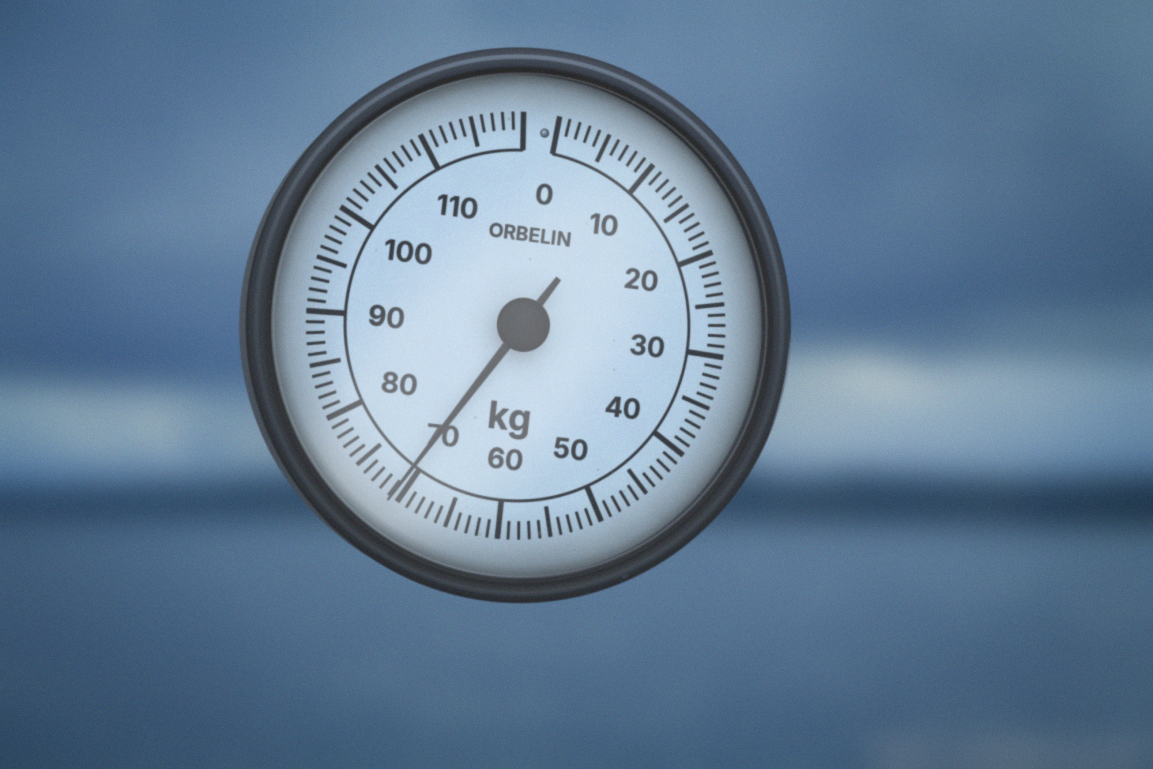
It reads {"value": 71, "unit": "kg"}
